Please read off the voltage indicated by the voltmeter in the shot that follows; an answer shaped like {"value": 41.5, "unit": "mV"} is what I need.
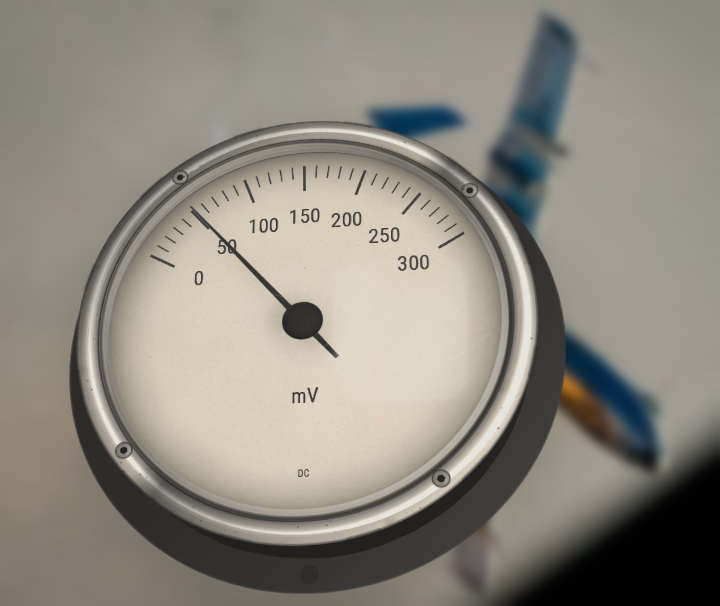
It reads {"value": 50, "unit": "mV"}
